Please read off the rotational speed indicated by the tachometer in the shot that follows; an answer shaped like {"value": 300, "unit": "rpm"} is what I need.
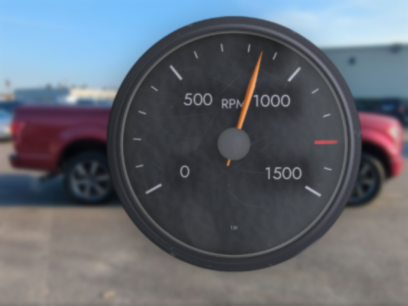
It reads {"value": 850, "unit": "rpm"}
